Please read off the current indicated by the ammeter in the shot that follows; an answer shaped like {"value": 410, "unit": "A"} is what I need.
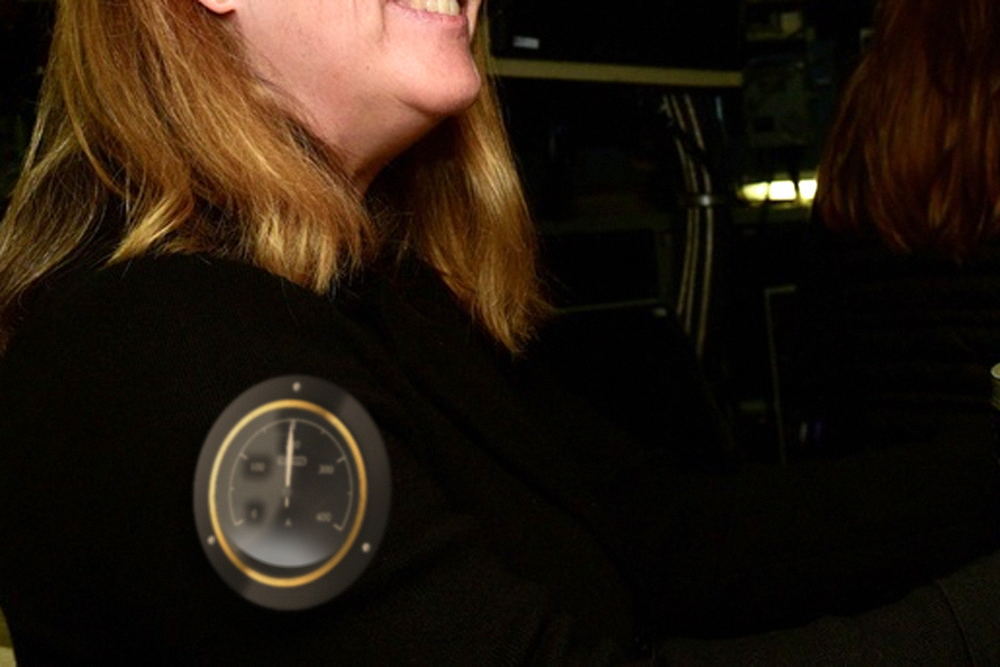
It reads {"value": 200, "unit": "A"}
